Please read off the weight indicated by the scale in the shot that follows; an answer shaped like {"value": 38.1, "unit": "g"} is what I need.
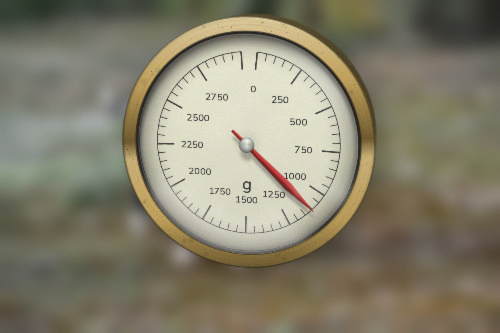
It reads {"value": 1100, "unit": "g"}
